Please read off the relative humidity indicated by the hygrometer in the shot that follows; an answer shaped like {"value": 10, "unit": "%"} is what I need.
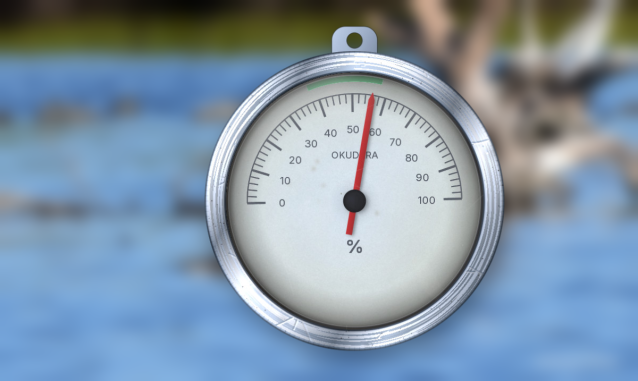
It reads {"value": 56, "unit": "%"}
